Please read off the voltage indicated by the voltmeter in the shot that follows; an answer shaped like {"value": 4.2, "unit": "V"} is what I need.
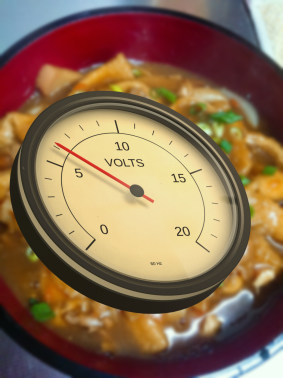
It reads {"value": 6, "unit": "V"}
